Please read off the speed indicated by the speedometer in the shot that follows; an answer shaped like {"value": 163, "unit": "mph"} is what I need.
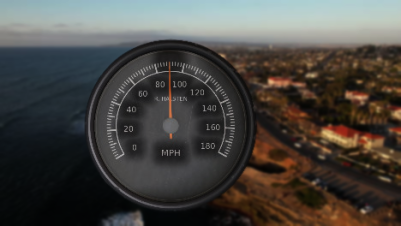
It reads {"value": 90, "unit": "mph"}
